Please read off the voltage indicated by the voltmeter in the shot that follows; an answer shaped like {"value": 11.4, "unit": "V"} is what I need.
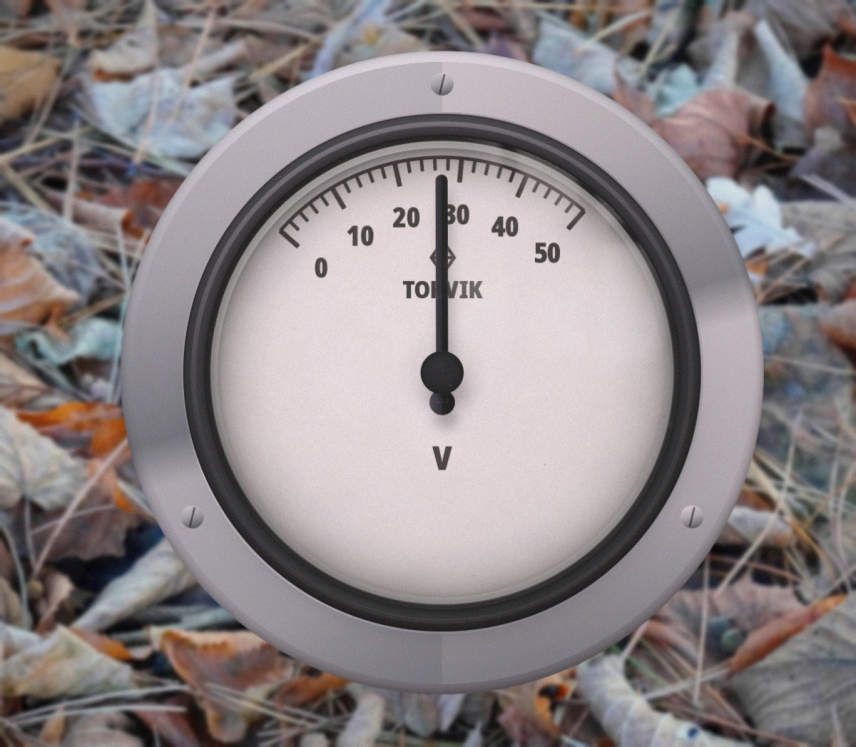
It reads {"value": 27, "unit": "V"}
